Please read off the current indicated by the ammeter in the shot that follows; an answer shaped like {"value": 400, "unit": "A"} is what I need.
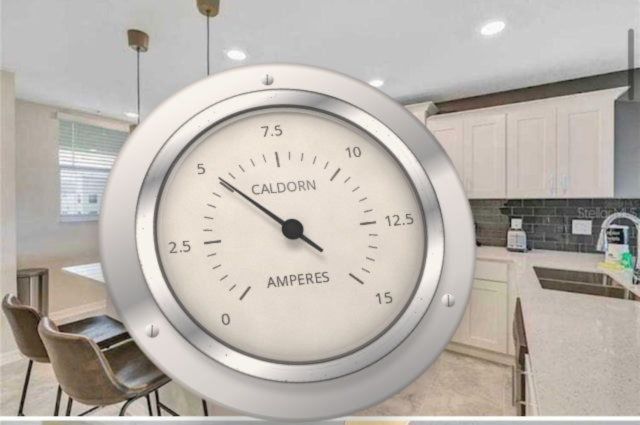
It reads {"value": 5, "unit": "A"}
